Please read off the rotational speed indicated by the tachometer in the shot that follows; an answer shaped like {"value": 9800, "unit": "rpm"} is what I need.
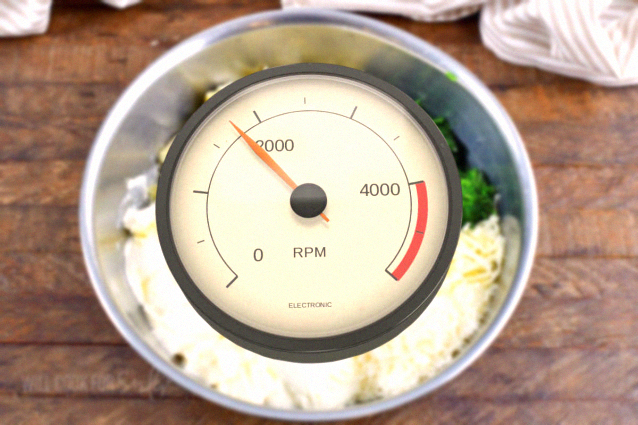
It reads {"value": 1750, "unit": "rpm"}
